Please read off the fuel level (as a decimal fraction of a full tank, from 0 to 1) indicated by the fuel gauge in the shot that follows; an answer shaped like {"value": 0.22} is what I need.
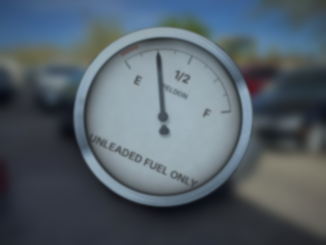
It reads {"value": 0.25}
